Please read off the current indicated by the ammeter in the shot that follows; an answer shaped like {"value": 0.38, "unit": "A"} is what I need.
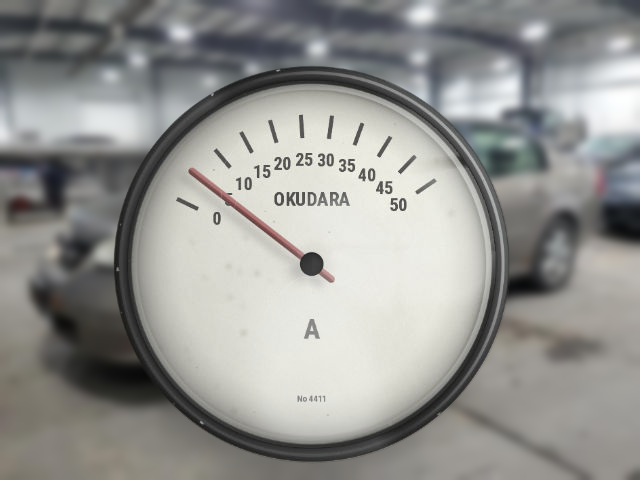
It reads {"value": 5, "unit": "A"}
